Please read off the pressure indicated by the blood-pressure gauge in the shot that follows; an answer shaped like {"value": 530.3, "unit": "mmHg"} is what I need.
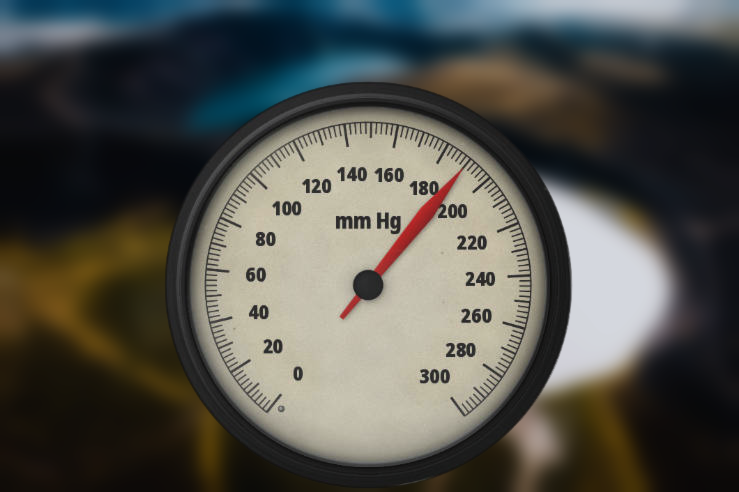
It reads {"value": 190, "unit": "mmHg"}
